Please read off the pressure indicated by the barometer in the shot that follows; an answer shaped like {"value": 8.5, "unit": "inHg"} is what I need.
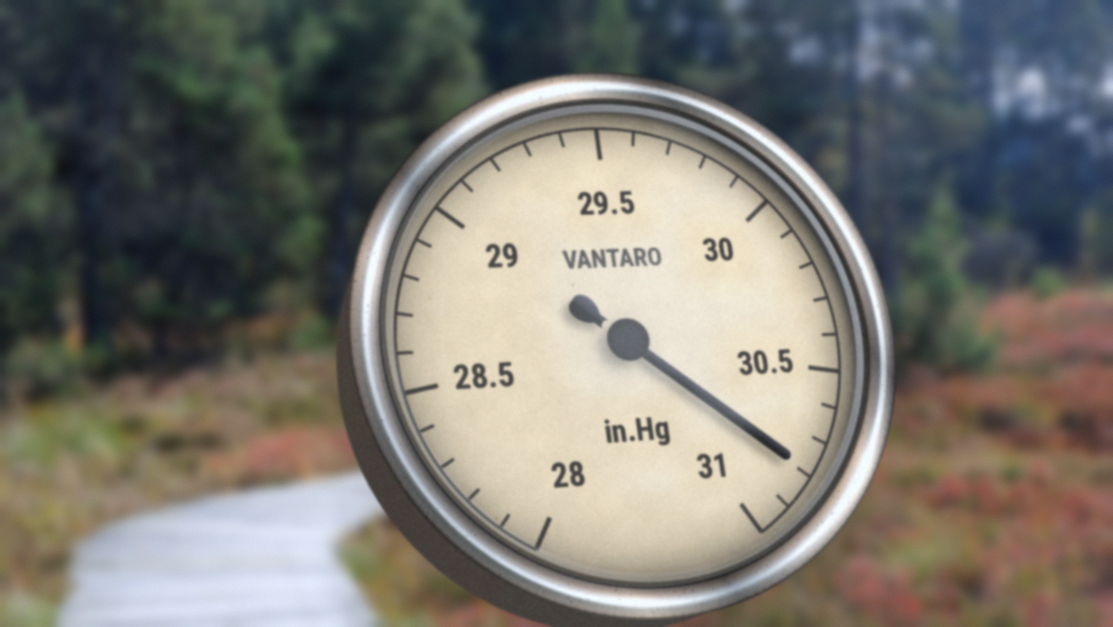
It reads {"value": 30.8, "unit": "inHg"}
